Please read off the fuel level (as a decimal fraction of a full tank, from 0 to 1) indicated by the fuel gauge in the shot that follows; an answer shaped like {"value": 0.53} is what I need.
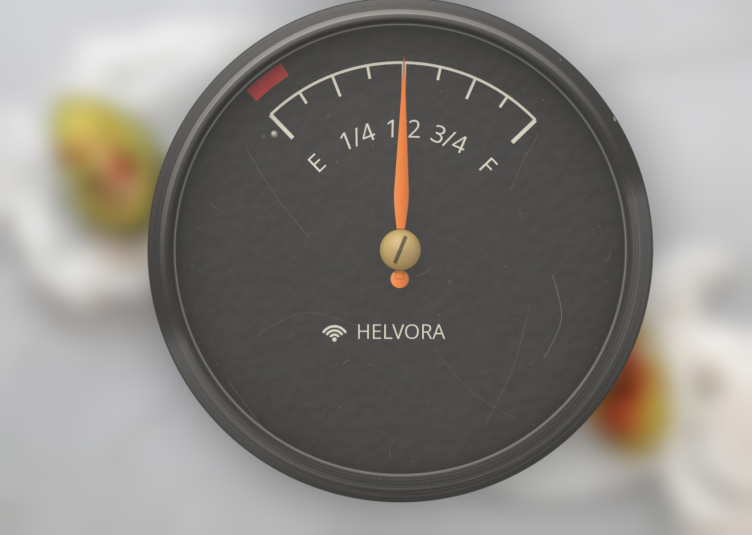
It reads {"value": 0.5}
